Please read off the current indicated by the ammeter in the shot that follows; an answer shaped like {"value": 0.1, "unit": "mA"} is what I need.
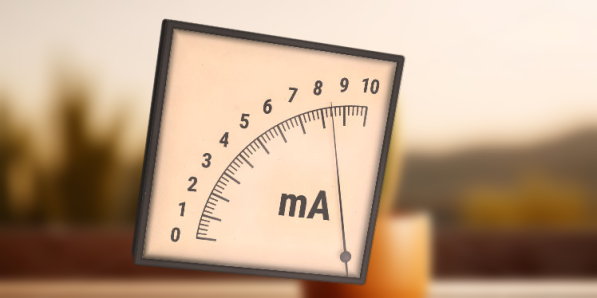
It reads {"value": 8.4, "unit": "mA"}
